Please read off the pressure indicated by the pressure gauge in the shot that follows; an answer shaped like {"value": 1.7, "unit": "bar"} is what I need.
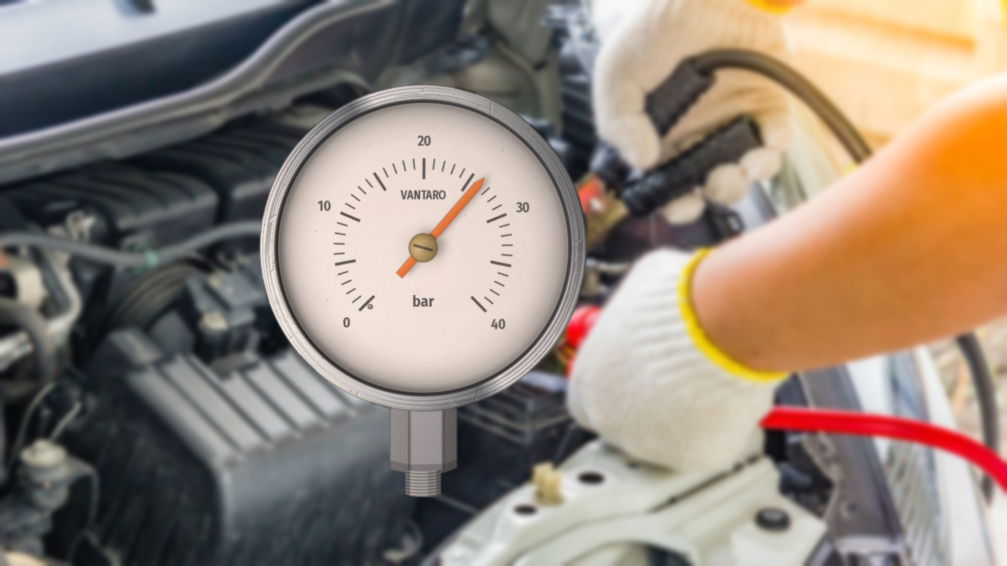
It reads {"value": 26, "unit": "bar"}
